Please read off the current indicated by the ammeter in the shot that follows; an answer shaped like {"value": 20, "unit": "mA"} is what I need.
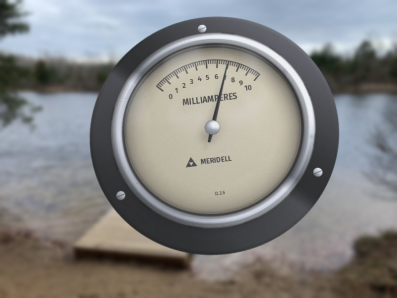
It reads {"value": 7, "unit": "mA"}
